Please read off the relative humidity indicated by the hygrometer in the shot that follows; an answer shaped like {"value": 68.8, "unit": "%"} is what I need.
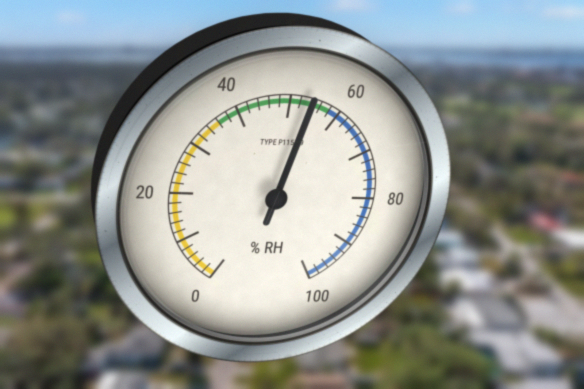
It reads {"value": 54, "unit": "%"}
